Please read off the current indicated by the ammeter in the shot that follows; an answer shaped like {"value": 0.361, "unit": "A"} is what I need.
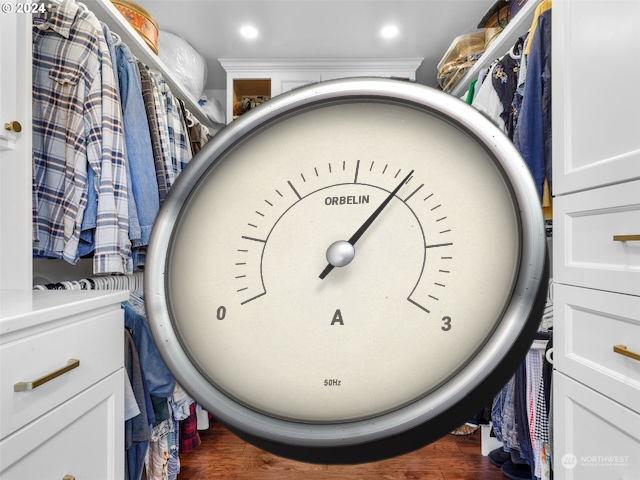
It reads {"value": 1.9, "unit": "A"}
